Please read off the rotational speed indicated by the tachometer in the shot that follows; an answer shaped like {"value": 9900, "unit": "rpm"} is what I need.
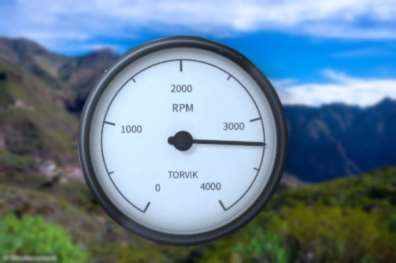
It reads {"value": 3250, "unit": "rpm"}
